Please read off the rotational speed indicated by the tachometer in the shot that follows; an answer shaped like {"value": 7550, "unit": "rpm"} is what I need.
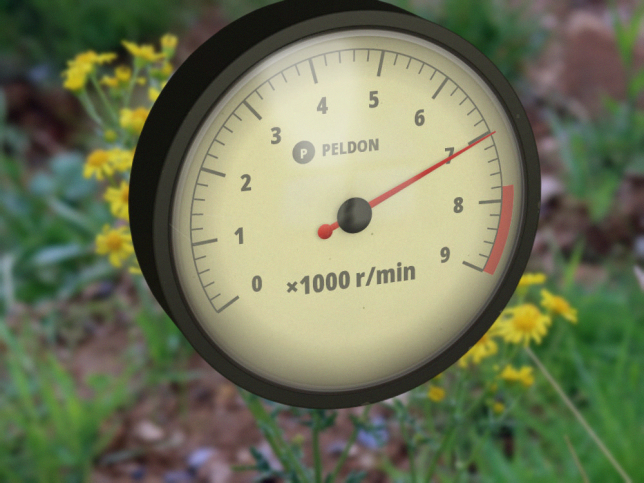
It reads {"value": 7000, "unit": "rpm"}
